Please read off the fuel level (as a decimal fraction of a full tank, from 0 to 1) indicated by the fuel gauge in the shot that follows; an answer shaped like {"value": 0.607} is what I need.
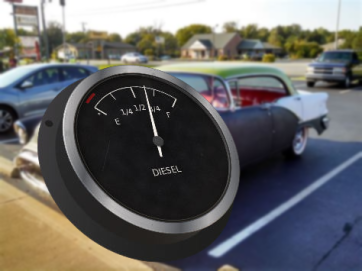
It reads {"value": 0.625}
